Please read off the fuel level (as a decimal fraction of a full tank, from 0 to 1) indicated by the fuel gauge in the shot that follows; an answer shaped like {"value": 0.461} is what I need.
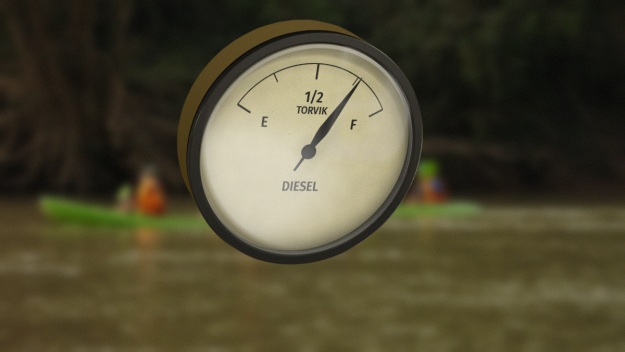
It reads {"value": 0.75}
